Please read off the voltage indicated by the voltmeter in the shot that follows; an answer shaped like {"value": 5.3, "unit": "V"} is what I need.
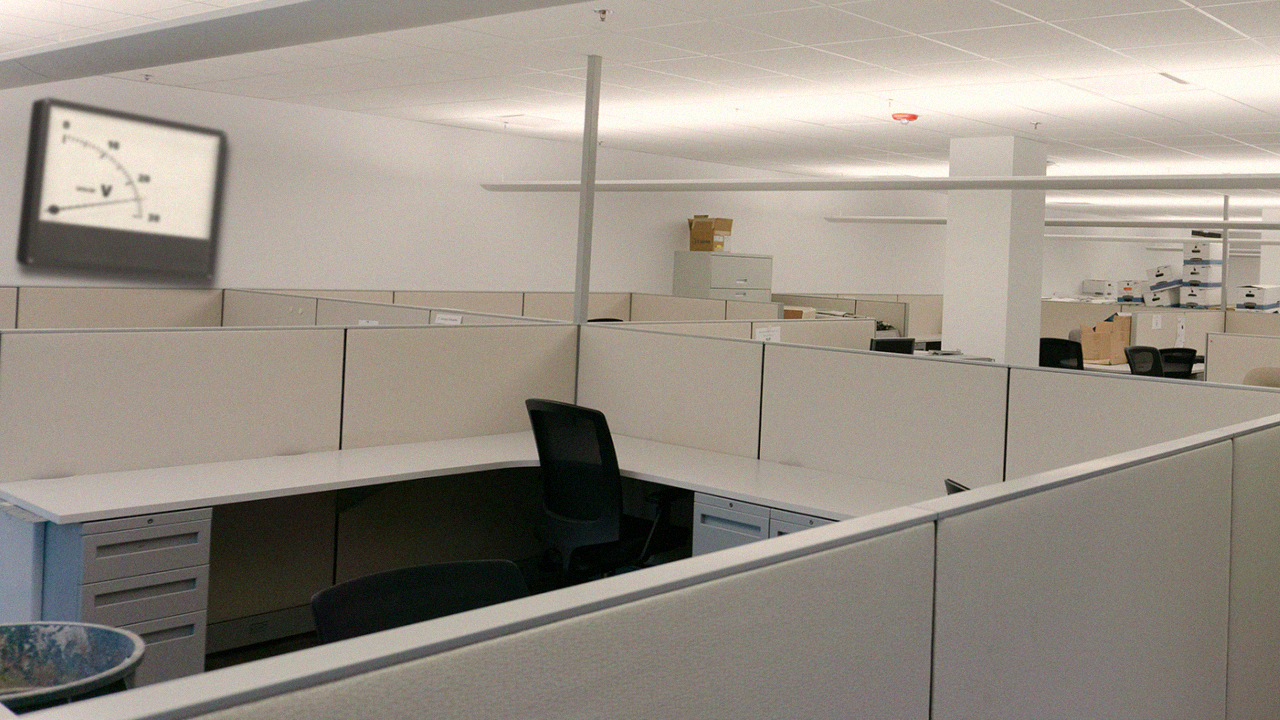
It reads {"value": 25, "unit": "V"}
